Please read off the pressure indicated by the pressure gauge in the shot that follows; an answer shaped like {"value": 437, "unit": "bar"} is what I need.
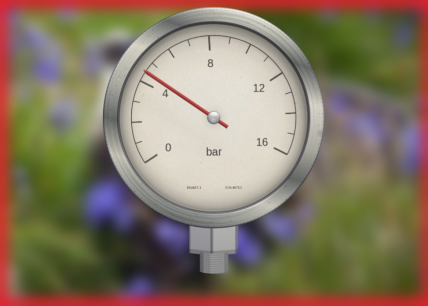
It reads {"value": 4.5, "unit": "bar"}
